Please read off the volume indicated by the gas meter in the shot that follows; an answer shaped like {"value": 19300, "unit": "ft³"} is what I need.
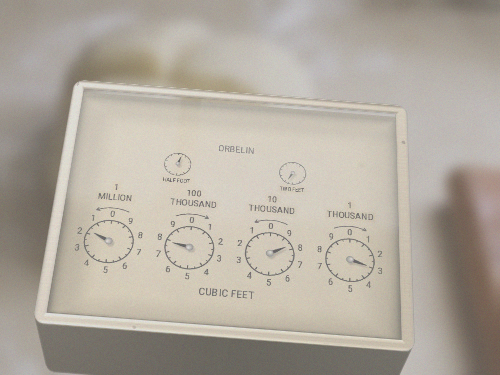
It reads {"value": 178300, "unit": "ft³"}
